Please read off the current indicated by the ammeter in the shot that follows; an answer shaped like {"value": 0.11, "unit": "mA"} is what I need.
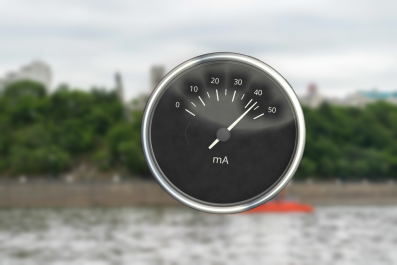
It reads {"value": 42.5, "unit": "mA"}
